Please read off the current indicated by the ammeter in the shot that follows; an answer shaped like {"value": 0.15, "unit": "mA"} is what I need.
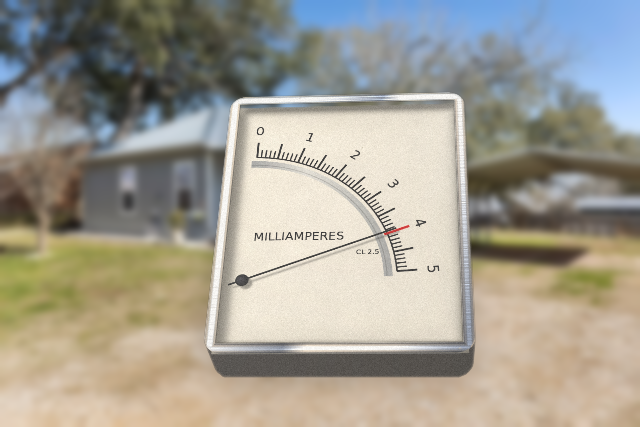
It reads {"value": 4, "unit": "mA"}
